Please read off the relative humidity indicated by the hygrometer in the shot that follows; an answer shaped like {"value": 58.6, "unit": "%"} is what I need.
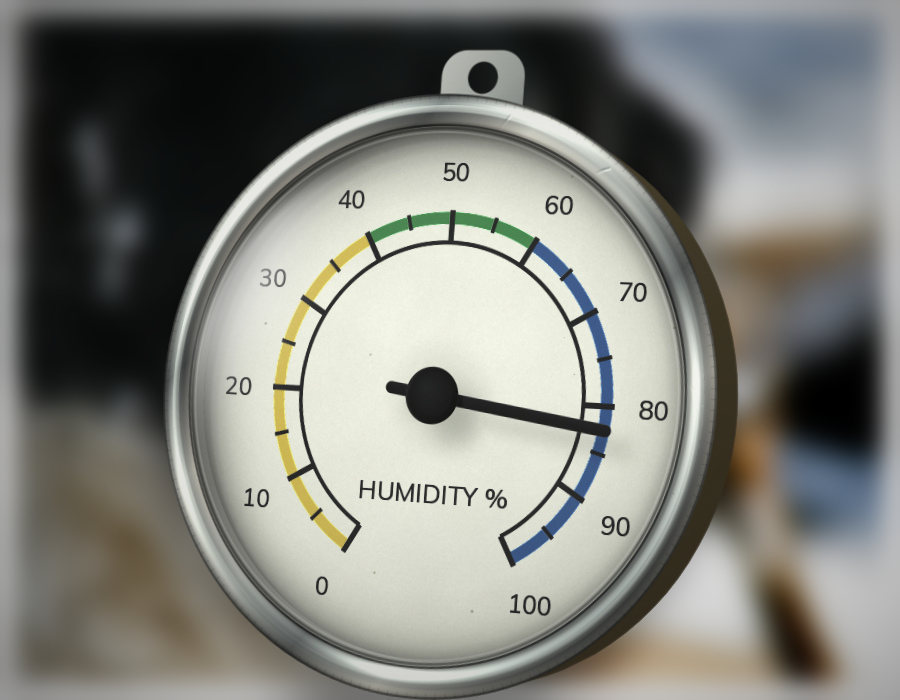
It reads {"value": 82.5, "unit": "%"}
